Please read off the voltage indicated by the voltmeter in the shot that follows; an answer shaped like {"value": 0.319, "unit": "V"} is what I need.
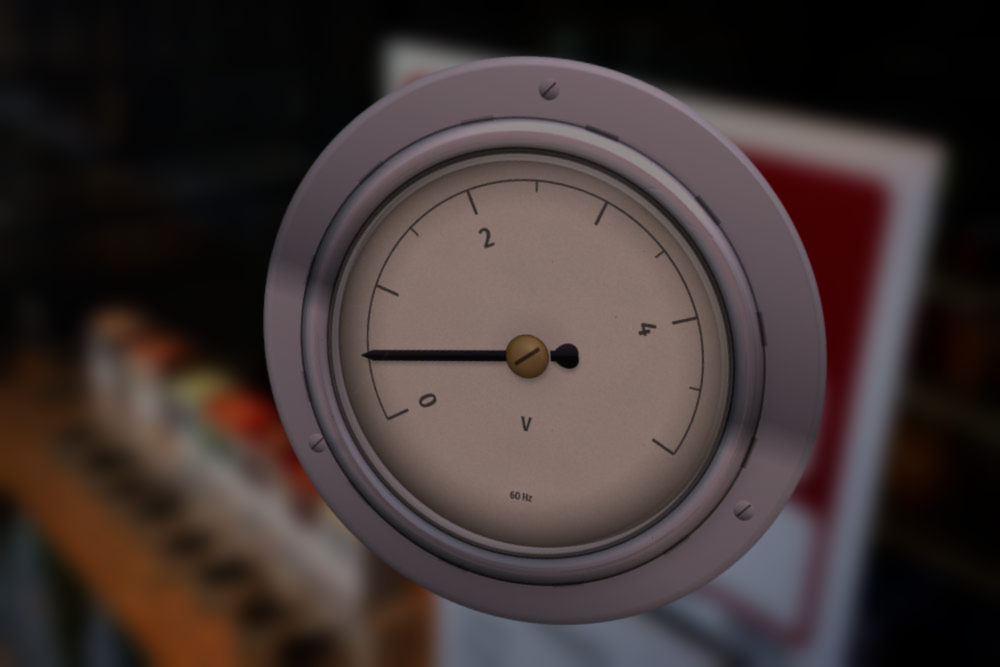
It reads {"value": 0.5, "unit": "V"}
